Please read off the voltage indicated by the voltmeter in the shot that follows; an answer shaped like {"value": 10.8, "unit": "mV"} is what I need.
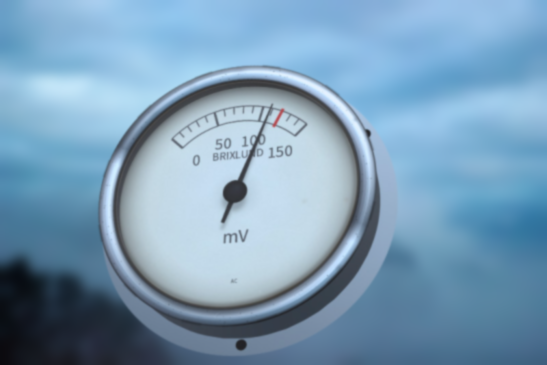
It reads {"value": 110, "unit": "mV"}
